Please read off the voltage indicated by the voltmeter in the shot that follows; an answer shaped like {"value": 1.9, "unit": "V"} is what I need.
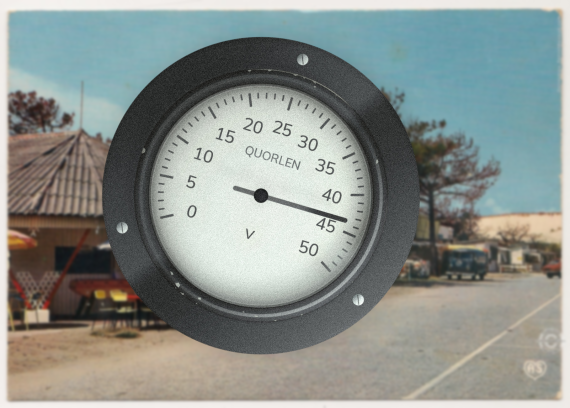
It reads {"value": 43.5, "unit": "V"}
